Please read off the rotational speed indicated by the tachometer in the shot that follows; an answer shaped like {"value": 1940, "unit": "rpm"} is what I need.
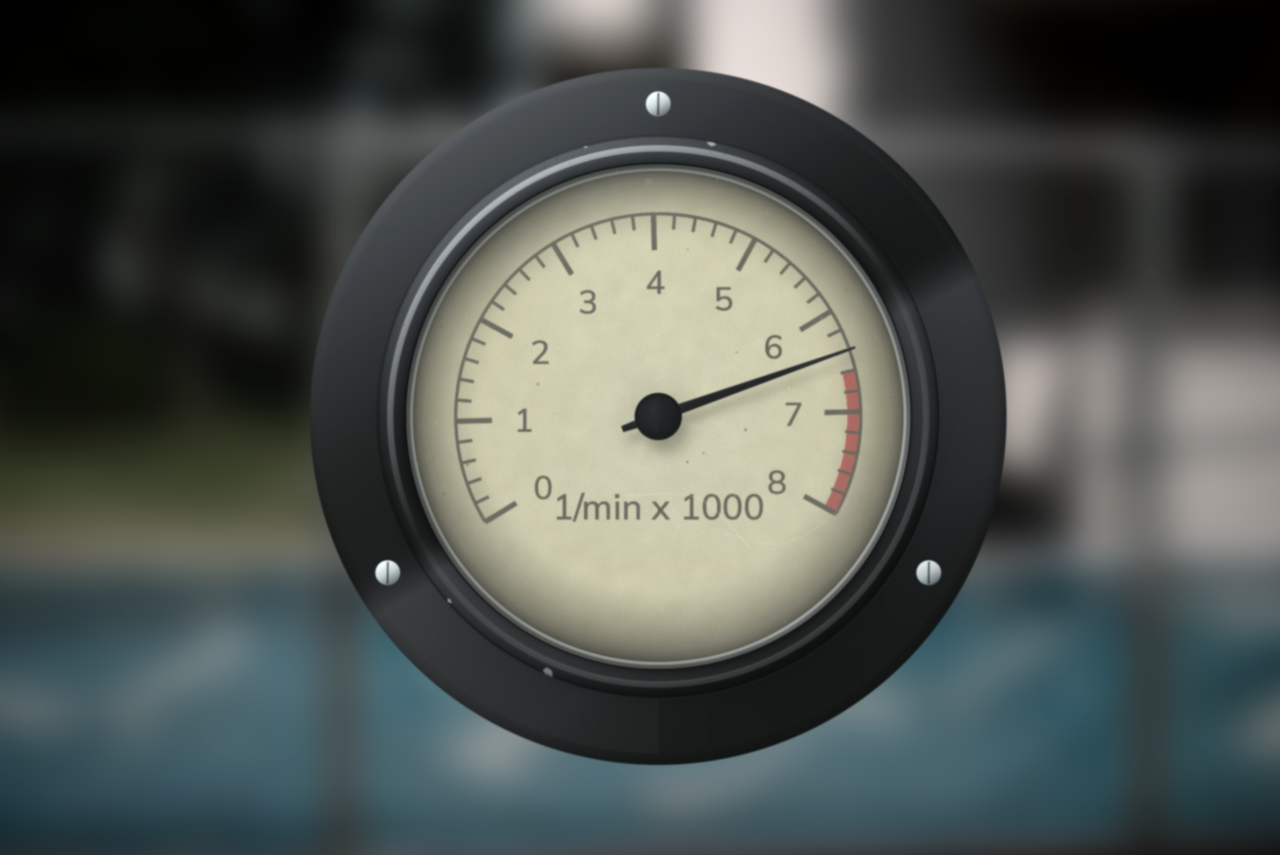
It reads {"value": 6400, "unit": "rpm"}
